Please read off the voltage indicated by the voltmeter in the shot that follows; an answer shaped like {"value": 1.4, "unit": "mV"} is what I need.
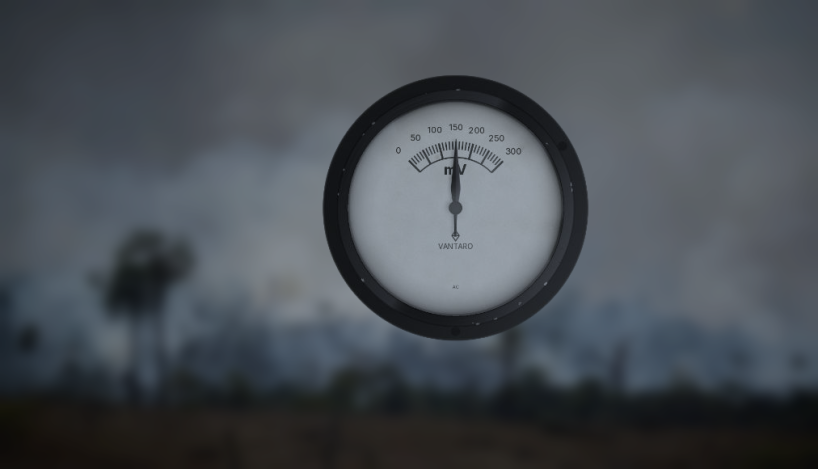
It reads {"value": 150, "unit": "mV"}
